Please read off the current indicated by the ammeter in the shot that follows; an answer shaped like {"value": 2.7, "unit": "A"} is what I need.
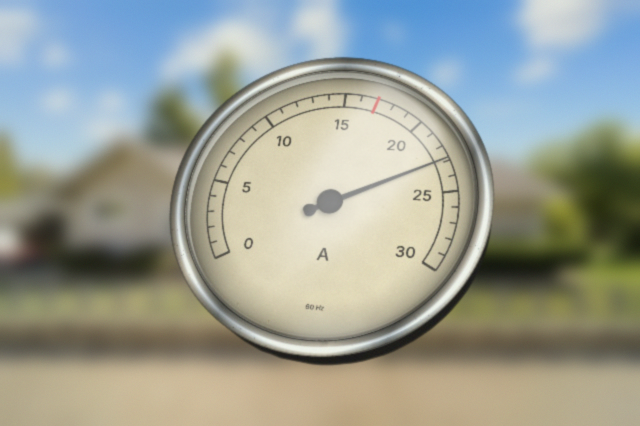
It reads {"value": 23, "unit": "A"}
